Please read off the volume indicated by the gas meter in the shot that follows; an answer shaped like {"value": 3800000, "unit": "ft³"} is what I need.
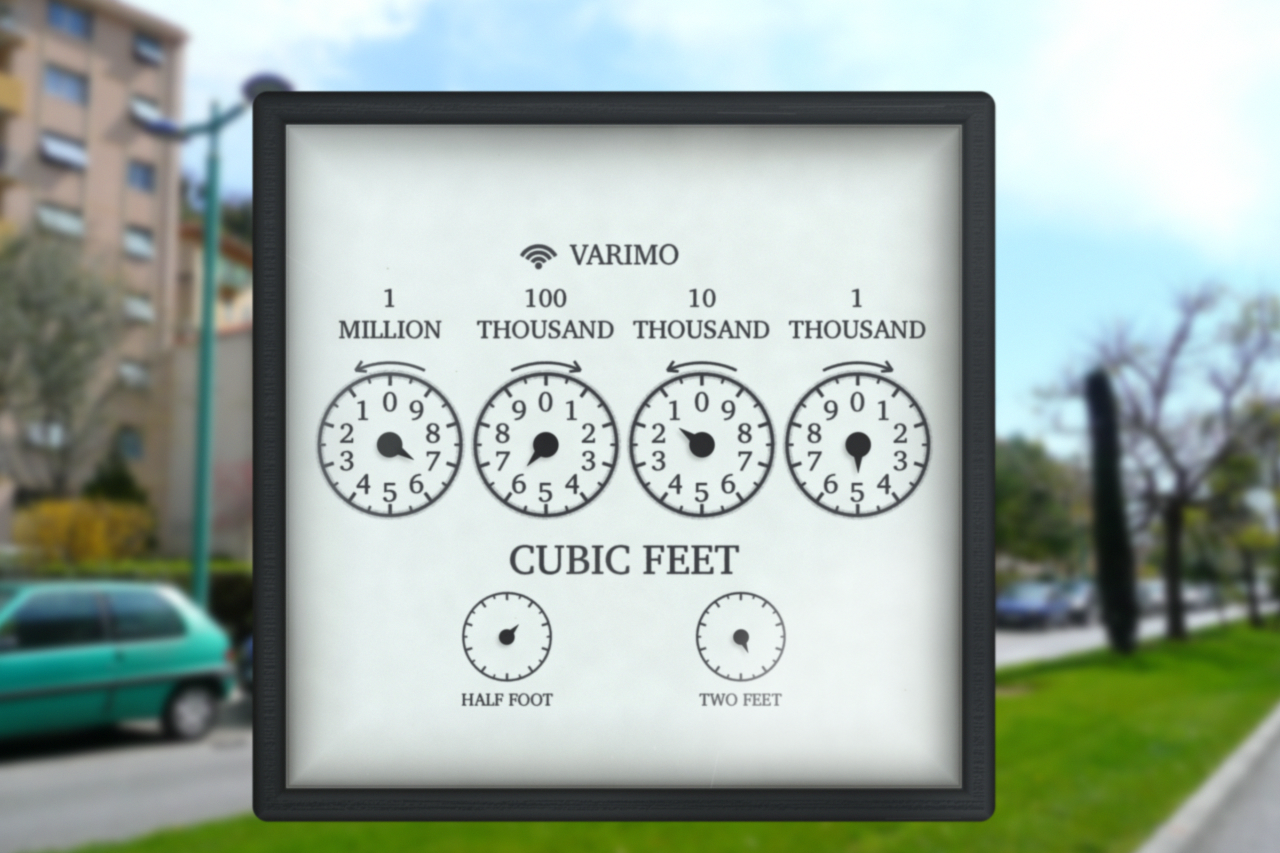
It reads {"value": 661500, "unit": "ft³"}
